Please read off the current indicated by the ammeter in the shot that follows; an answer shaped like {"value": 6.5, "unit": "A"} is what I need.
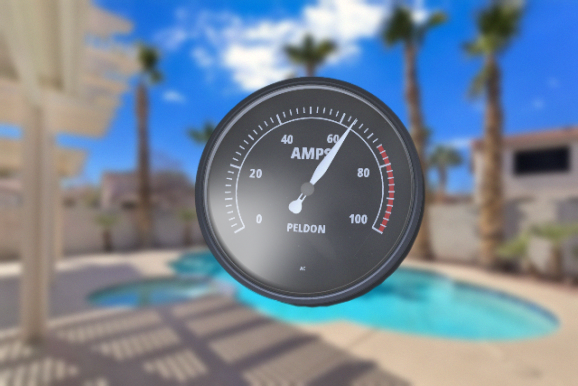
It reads {"value": 64, "unit": "A"}
